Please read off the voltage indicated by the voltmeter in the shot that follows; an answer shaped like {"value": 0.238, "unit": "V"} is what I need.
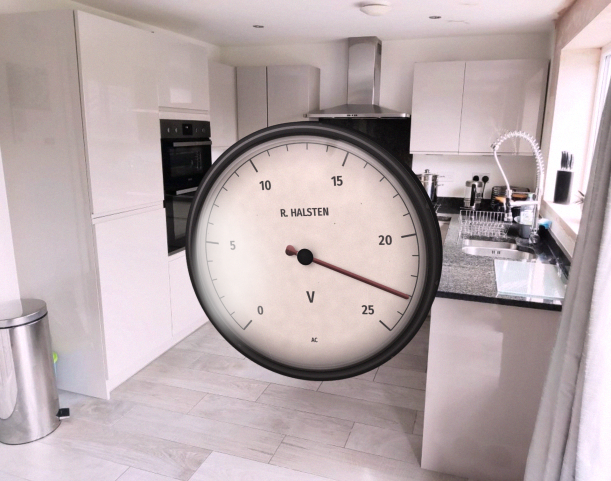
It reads {"value": 23, "unit": "V"}
